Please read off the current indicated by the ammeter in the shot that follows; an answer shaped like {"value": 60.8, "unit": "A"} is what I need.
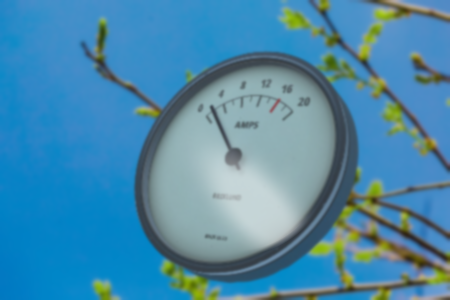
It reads {"value": 2, "unit": "A"}
